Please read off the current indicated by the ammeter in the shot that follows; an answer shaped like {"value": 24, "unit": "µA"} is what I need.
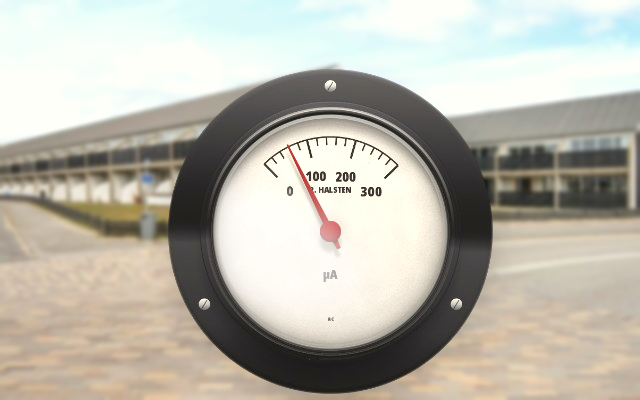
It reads {"value": 60, "unit": "µA"}
